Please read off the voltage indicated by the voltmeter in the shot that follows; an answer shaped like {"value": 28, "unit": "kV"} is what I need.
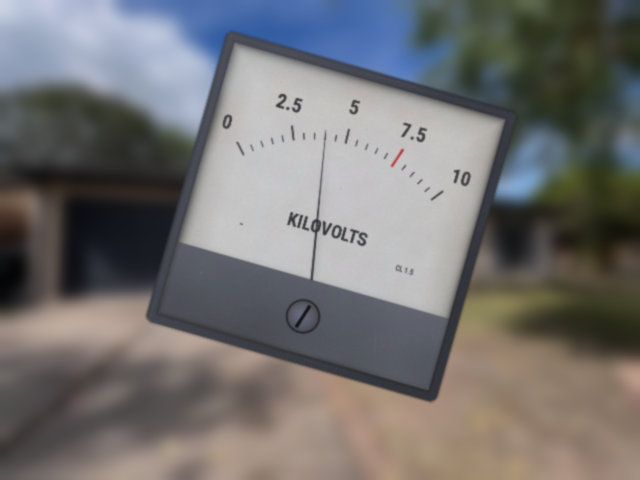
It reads {"value": 4, "unit": "kV"}
